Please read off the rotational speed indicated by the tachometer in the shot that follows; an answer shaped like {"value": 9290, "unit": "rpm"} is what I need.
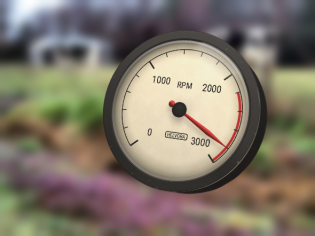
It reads {"value": 2800, "unit": "rpm"}
